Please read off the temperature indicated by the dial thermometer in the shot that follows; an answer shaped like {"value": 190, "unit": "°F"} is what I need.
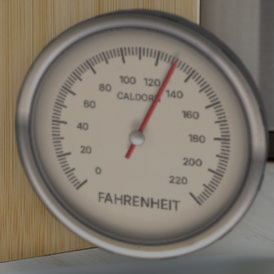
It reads {"value": 130, "unit": "°F"}
